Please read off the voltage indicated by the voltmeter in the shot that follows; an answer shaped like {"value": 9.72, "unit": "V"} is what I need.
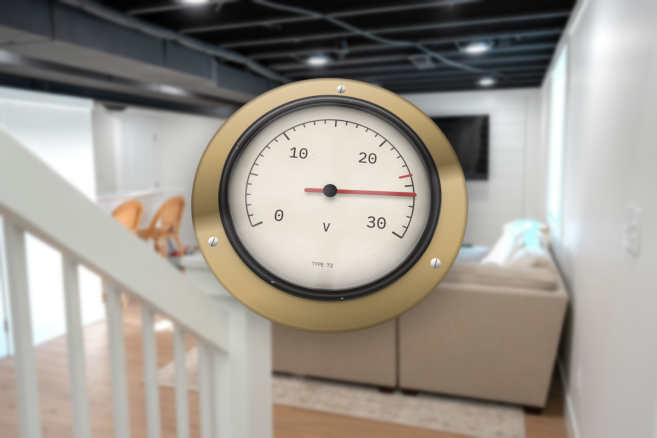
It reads {"value": 26, "unit": "V"}
